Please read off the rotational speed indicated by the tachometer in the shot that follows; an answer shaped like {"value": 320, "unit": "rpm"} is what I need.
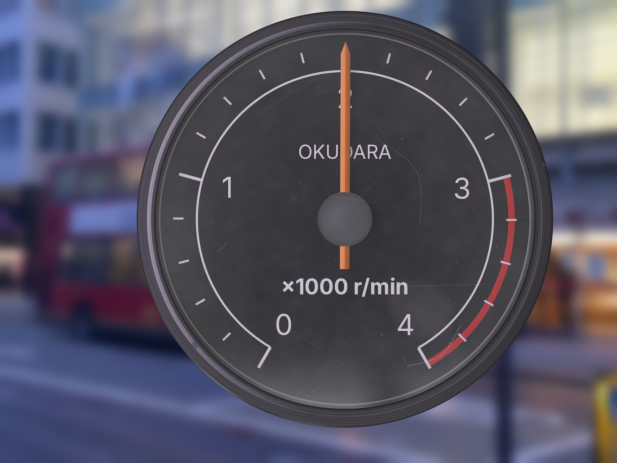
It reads {"value": 2000, "unit": "rpm"}
